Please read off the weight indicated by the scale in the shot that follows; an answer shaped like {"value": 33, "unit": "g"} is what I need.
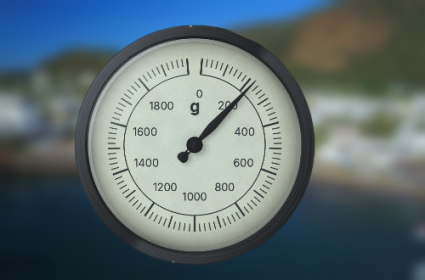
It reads {"value": 220, "unit": "g"}
